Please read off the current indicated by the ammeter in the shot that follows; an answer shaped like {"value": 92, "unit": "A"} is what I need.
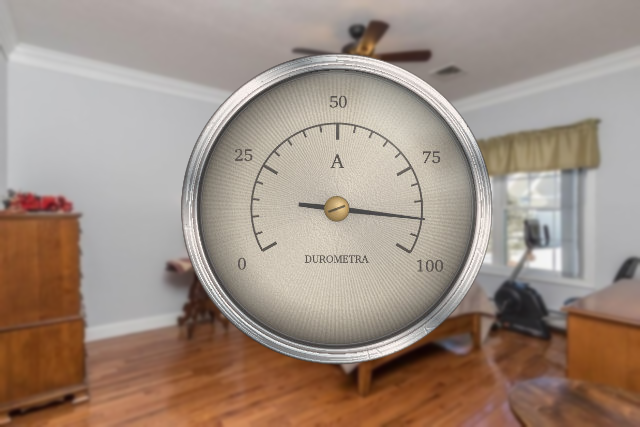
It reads {"value": 90, "unit": "A"}
